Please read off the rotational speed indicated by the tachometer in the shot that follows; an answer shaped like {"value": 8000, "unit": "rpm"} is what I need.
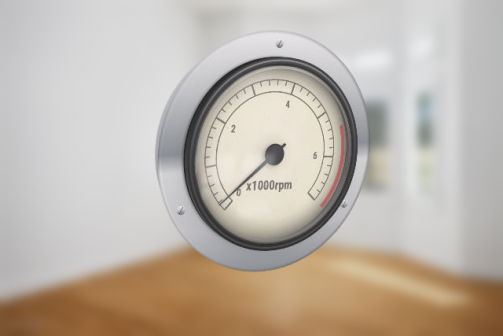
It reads {"value": 200, "unit": "rpm"}
